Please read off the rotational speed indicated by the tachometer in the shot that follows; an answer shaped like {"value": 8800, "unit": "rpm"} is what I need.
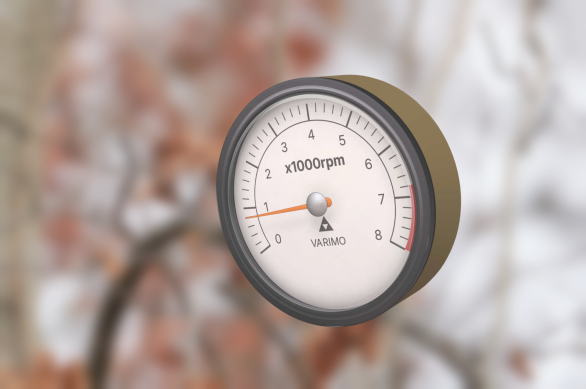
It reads {"value": 800, "unit": "rpm"}
